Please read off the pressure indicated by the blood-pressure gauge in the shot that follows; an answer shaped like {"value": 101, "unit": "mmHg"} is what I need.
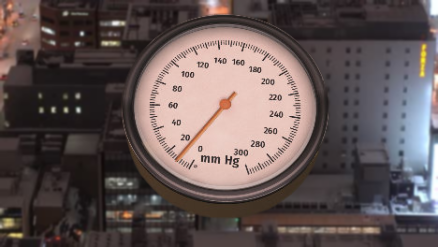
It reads {"value": 10, "unit": "mmHg"}
